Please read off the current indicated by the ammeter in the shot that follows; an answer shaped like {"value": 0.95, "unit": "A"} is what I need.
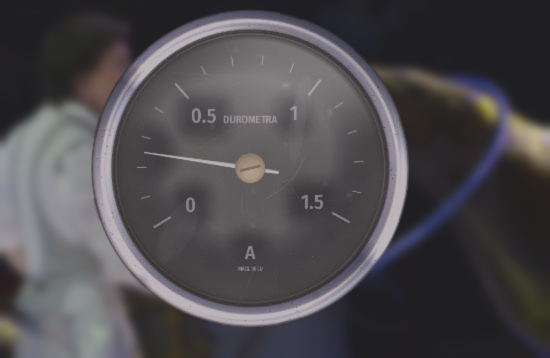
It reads {"value": 0.25, "unit": "A"}
